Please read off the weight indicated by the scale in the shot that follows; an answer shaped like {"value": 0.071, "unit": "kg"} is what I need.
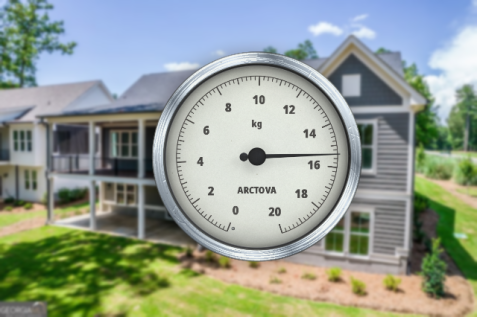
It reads {"value": 15.4, "unit": "kg"}
